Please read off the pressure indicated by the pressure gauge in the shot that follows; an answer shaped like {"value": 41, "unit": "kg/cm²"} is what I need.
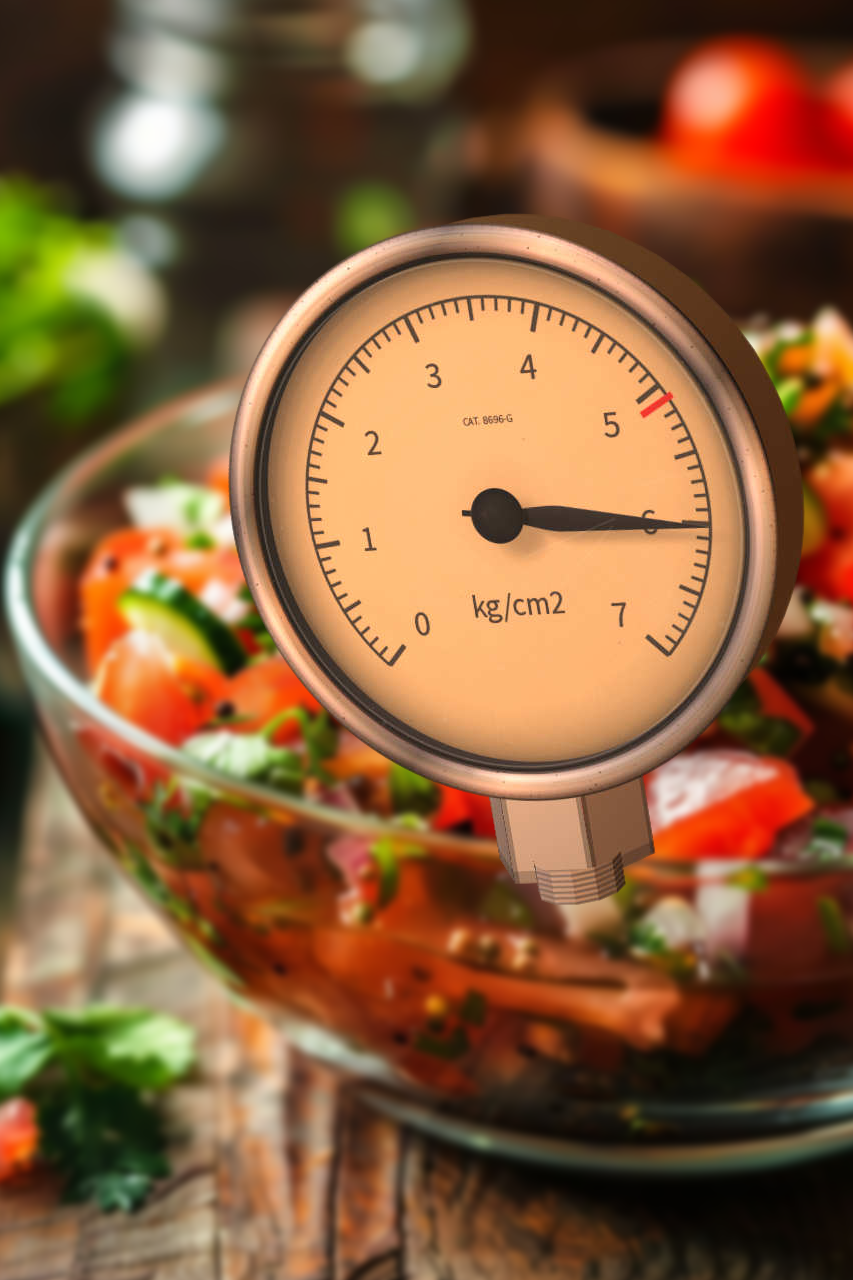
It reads {"value": 6, "unit": "kg/cm²"}
